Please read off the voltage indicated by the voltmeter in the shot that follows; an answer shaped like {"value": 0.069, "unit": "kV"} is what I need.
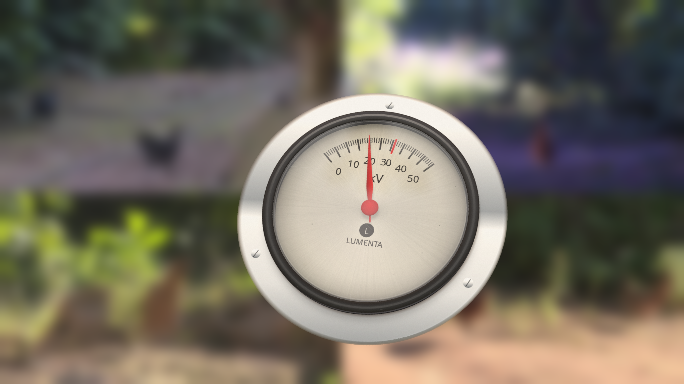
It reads {"value": 20, "unit": "kV"}
